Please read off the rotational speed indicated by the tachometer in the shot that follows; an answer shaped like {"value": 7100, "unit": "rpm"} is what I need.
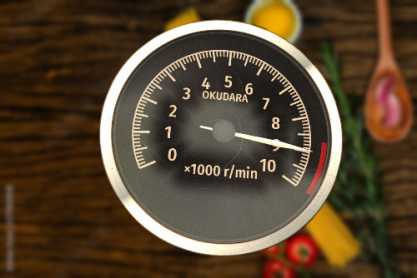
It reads {"value": 9000, "unit": "rpm"}
